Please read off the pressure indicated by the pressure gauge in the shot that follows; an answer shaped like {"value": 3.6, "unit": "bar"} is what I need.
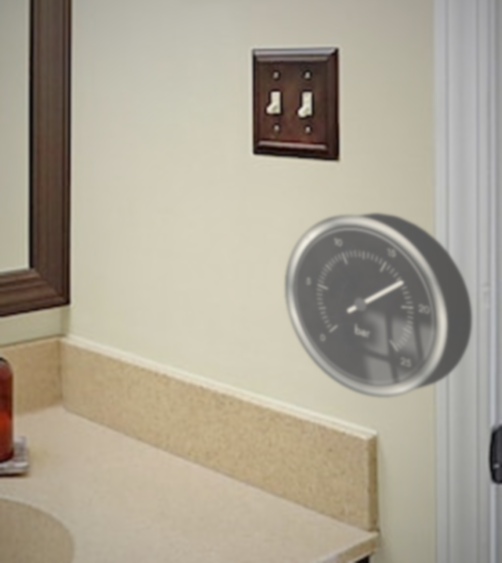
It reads {"value": 17.5, "unit": "bar"}
